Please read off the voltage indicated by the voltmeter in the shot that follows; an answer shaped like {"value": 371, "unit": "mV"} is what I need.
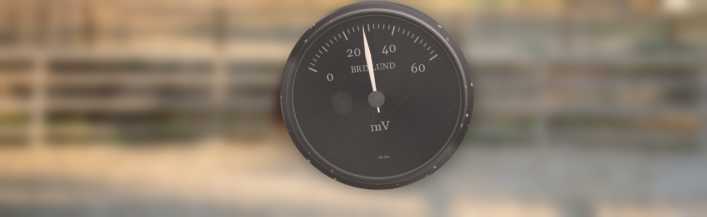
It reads {"value": 28, "unit": "mV"}
